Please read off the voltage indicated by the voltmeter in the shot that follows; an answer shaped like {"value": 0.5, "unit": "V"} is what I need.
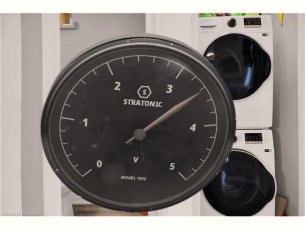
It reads {"value": 3.4, "unit": "V"}
